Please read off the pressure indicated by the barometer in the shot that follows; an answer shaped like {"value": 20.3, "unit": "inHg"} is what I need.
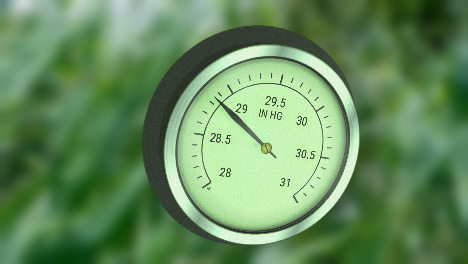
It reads {"value": 28.85, "unit": "inHg"}
